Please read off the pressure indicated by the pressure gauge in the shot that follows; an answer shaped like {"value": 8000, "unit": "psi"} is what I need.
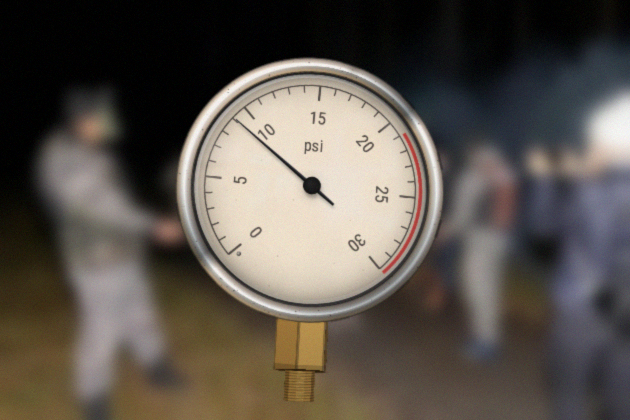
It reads {"value": 9, "unit": "psi"}
